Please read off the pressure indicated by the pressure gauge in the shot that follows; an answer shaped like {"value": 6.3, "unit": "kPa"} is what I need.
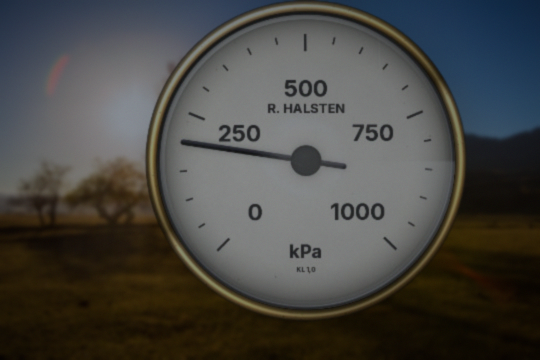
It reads {"value": 200, "unit": "kPa"}
